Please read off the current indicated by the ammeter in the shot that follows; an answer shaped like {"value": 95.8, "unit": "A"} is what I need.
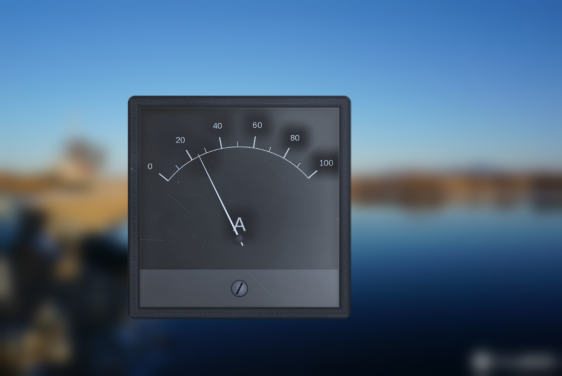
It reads {"value": 25, "unit": "A"}
